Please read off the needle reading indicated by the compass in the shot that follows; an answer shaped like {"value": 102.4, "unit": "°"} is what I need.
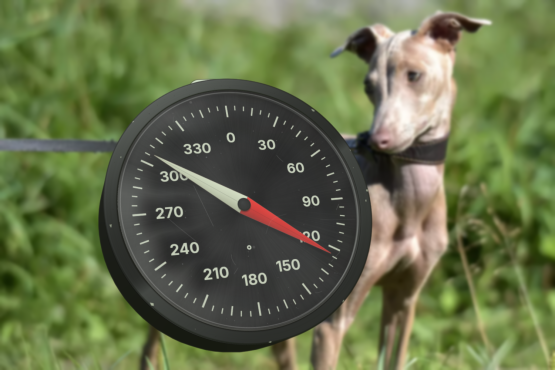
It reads {"value": 125, "unit": "°"}
